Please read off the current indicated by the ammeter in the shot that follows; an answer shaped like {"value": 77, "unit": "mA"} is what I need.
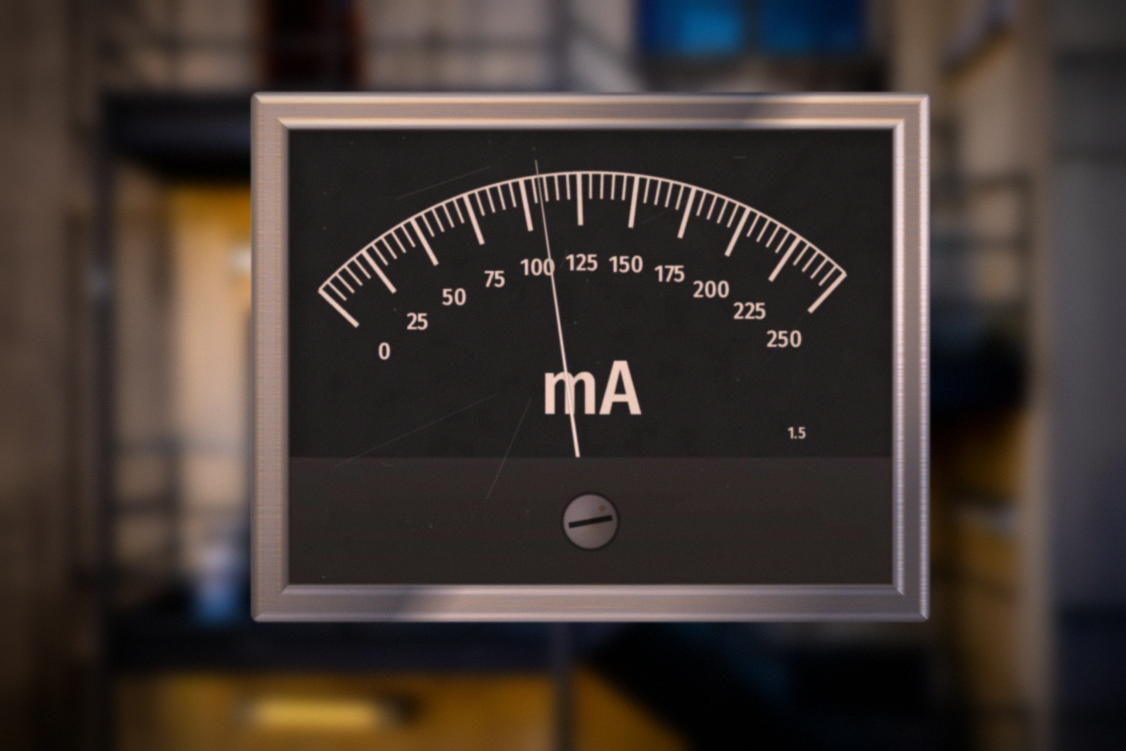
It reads {"value": 107.5, "unit": "mA"}
